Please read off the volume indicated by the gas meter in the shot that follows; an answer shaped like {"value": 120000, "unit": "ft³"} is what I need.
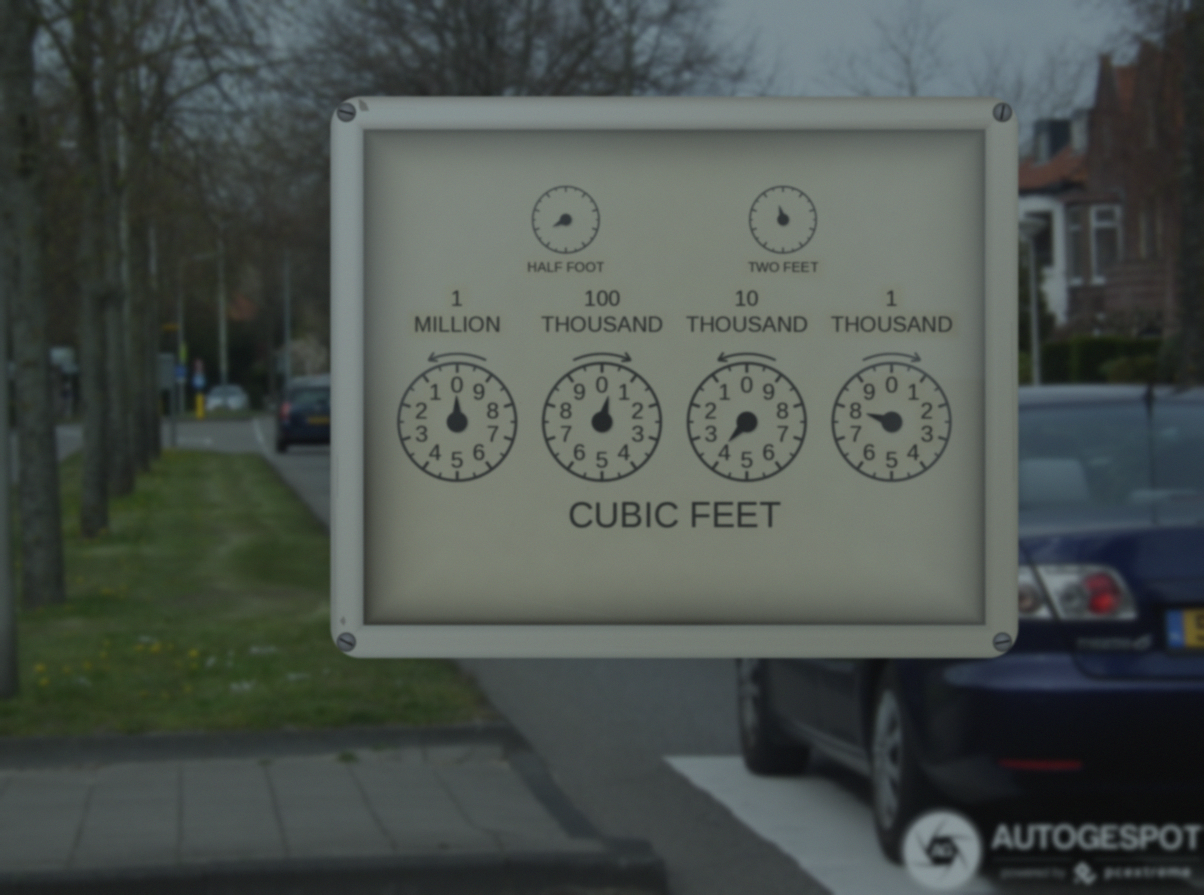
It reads {"value": 3800, "unit": "ft³"}
